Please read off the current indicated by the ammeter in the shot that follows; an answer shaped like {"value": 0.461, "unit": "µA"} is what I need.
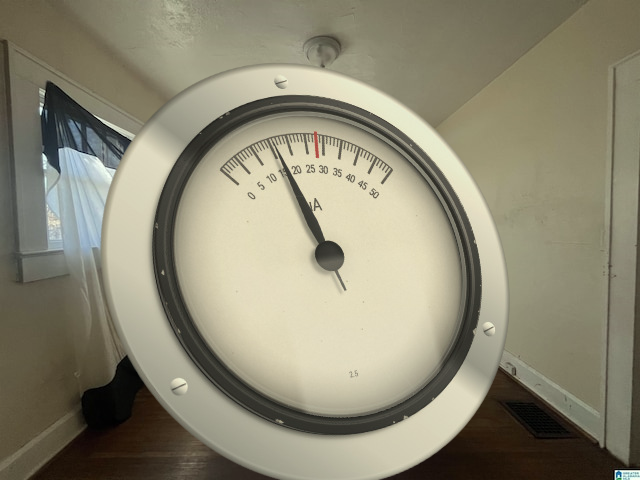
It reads {"value": 15, "unit": "µA"}
